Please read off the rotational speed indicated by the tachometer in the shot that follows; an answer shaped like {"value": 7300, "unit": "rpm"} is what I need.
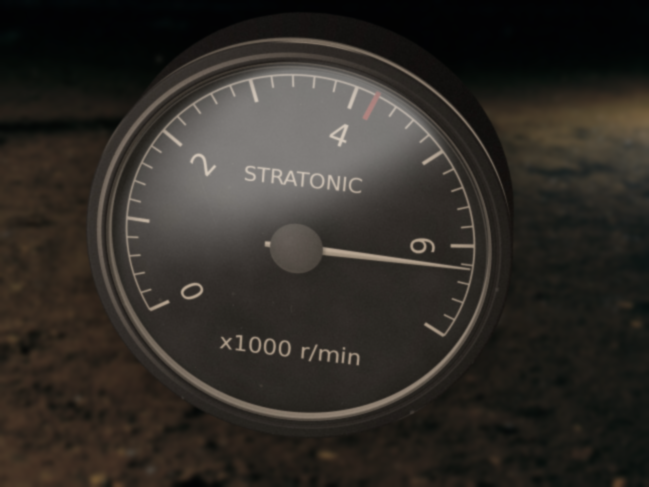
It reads {"value": 6200, "unit": "rpm"}
